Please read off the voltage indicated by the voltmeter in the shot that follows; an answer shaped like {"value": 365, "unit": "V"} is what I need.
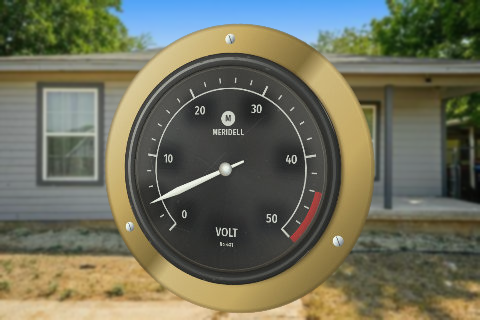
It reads {"value": 4, "unit": "V"}
